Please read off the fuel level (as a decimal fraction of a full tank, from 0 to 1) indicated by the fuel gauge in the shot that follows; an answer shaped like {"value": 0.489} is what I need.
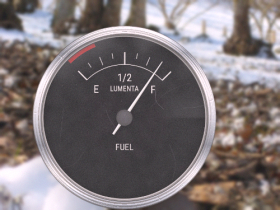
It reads {"value": 0.875}
